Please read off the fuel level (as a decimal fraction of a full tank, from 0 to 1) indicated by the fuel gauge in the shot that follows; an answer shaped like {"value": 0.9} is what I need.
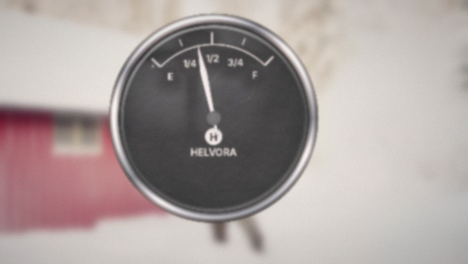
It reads {"value": 0.375}
